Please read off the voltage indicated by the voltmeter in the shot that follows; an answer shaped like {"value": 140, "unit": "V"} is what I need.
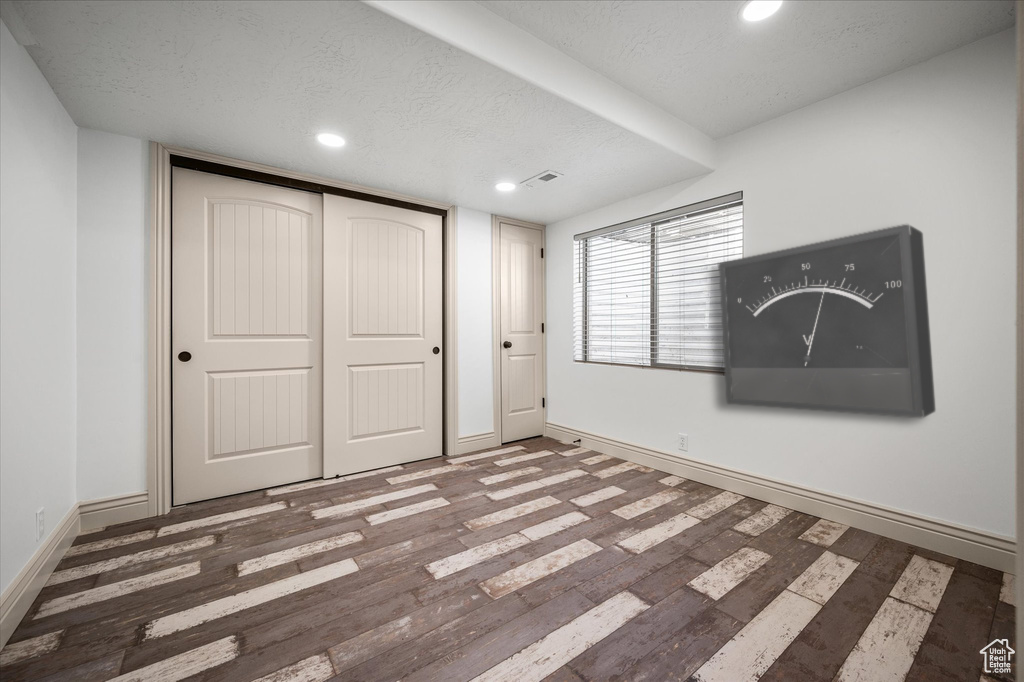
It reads {"value": 65, "unit": "V"}
